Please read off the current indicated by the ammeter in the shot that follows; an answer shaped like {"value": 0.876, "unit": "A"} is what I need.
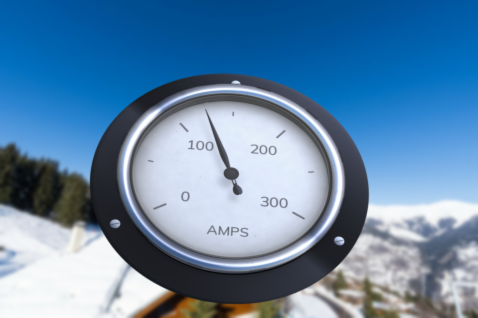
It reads {"value": 125, "unit": "A"}
